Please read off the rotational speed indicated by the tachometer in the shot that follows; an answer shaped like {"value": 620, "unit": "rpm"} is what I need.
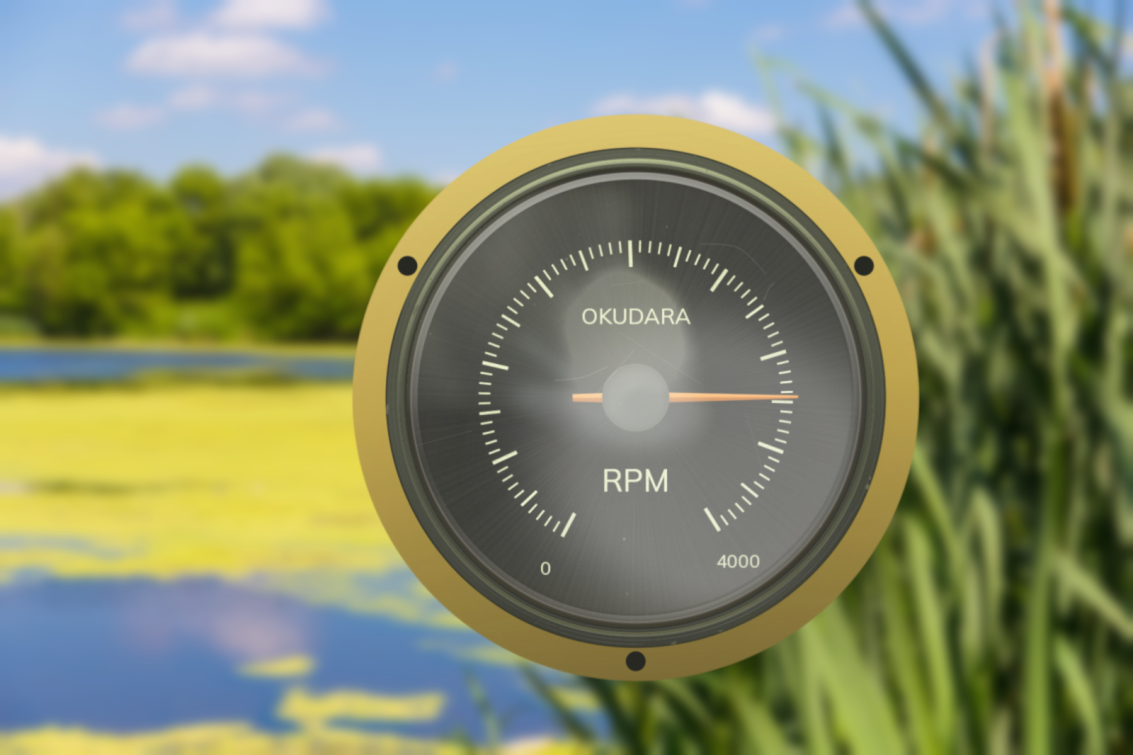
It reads {"value": 3225, "unit": "rpm"}
